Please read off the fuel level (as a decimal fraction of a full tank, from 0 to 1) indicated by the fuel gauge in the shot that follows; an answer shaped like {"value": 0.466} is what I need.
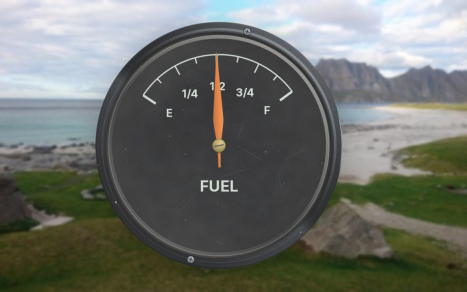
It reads {"value": 0.5}
